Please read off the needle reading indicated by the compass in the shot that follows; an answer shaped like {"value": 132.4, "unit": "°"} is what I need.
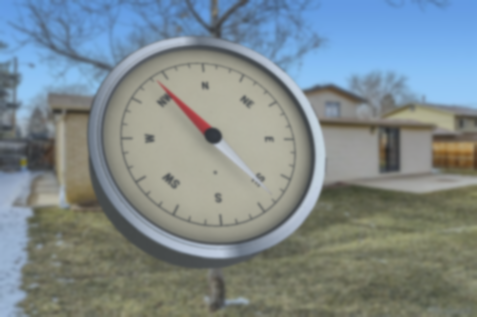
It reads {"value": 320, "unit": "°"}
